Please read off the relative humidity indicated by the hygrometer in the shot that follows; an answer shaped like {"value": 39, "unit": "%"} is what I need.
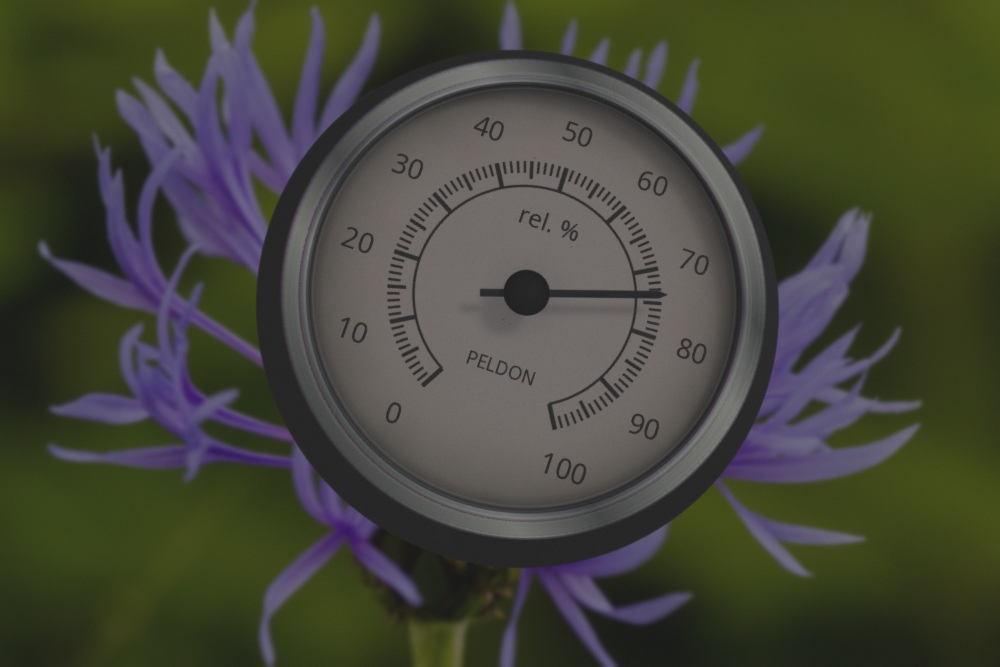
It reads {"value": 74, "unit": "%"}
